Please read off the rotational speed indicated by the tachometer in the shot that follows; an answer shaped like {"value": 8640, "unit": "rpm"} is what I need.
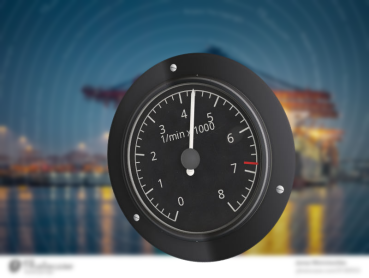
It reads {"value": 4400, "unit": "rpm"}
